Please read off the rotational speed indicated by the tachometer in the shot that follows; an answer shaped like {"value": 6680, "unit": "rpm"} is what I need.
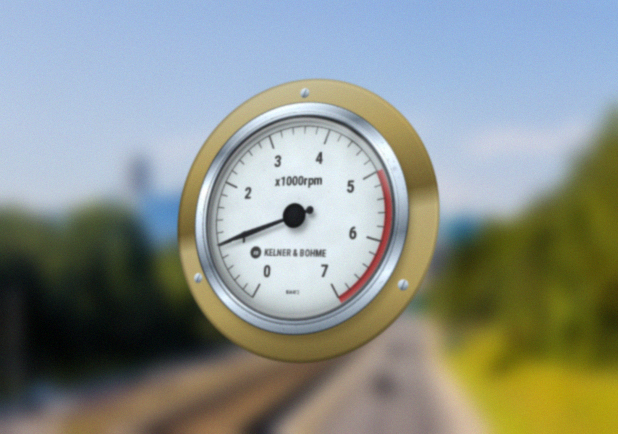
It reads {"value": 1000, "unit": "rpm"}
